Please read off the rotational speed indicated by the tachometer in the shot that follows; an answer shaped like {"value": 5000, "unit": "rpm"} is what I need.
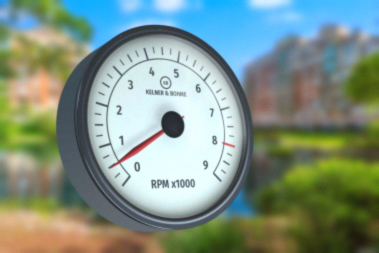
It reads {"value": 500, "unit": "rpm"}
